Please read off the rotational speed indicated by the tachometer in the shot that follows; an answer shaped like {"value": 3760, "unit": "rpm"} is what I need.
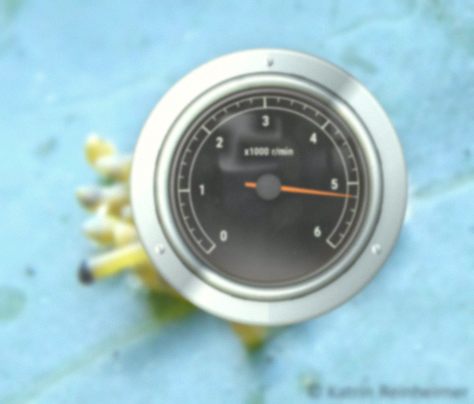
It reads {"value": 5200, "unit": "rpm"}
